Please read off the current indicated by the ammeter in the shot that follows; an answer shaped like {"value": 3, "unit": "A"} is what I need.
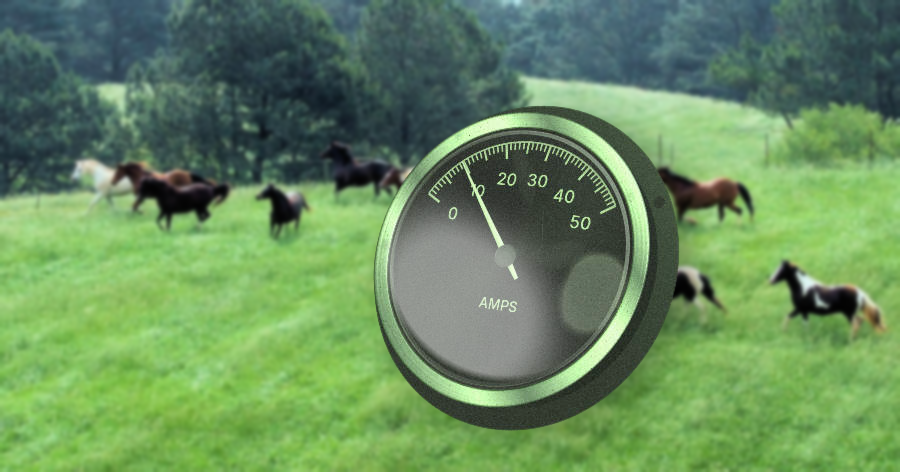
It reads {"value": 10, "unit": "A"}
